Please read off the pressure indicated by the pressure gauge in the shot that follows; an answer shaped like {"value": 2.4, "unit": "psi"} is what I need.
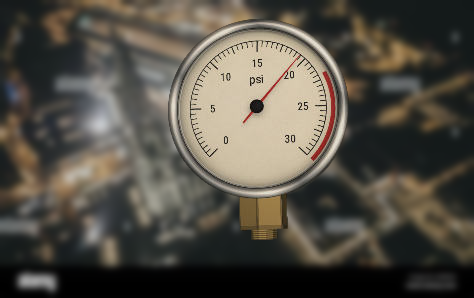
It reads {"value": 19.5, "unit": "psi"}
